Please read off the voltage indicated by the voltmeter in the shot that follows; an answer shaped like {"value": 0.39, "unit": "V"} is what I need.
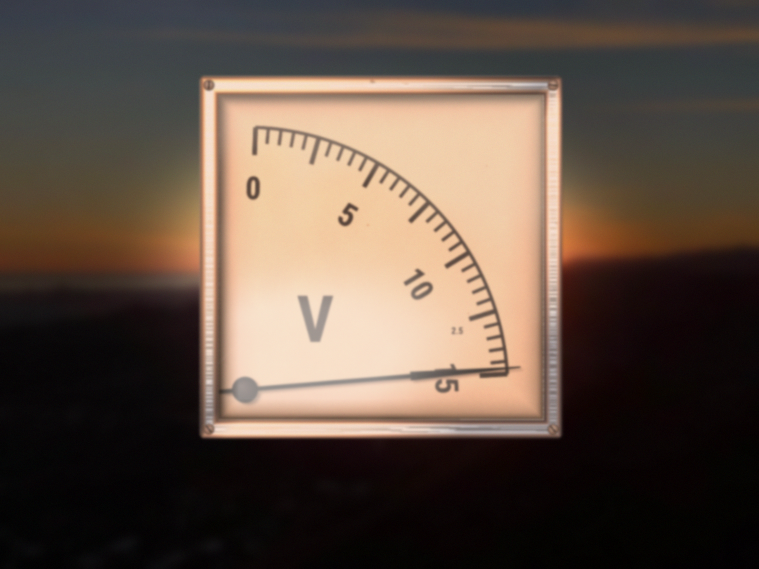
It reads {"value": 14.75, "unit": "V"}
